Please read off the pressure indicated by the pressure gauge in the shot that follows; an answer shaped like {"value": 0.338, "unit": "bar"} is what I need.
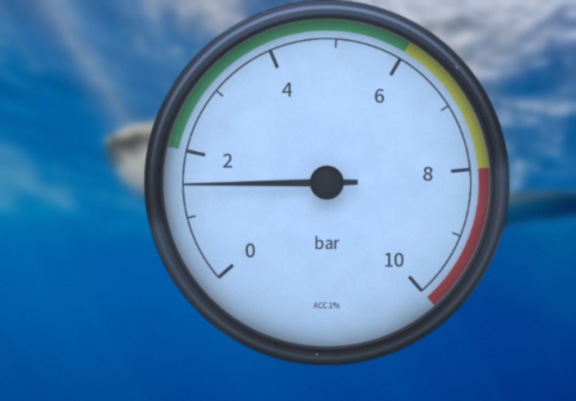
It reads {"value": 1.5, "unit": "bar"}
